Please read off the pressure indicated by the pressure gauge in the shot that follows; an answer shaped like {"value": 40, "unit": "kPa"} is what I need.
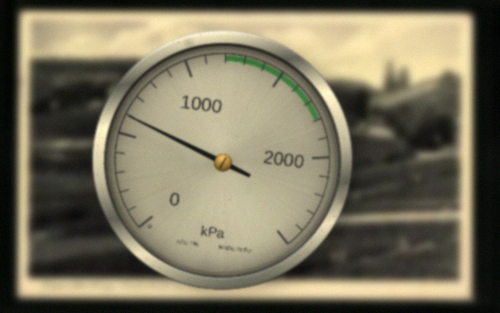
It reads {"value": 600, "unit": "kPa"}
